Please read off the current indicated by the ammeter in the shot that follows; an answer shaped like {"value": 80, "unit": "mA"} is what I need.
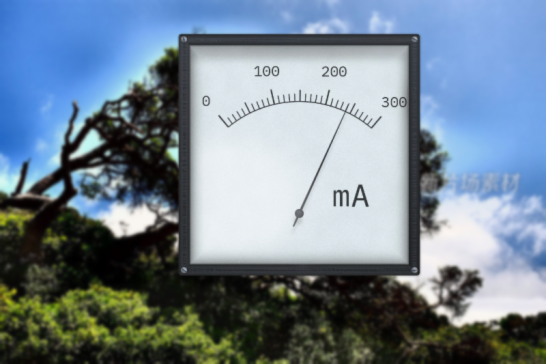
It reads {"value": 240, "unit": "mA"}
